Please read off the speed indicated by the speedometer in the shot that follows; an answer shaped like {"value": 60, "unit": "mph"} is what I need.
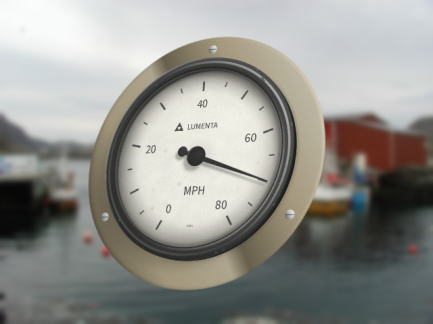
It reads {"value": 70, "unit": "mph"}
